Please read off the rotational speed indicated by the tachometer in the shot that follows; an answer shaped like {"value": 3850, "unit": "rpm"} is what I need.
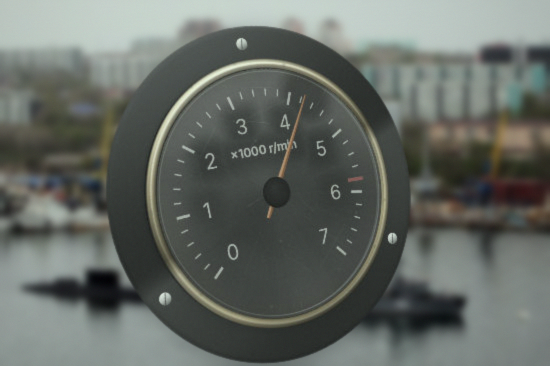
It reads {"value": 4200, "unit": "rpm"}
